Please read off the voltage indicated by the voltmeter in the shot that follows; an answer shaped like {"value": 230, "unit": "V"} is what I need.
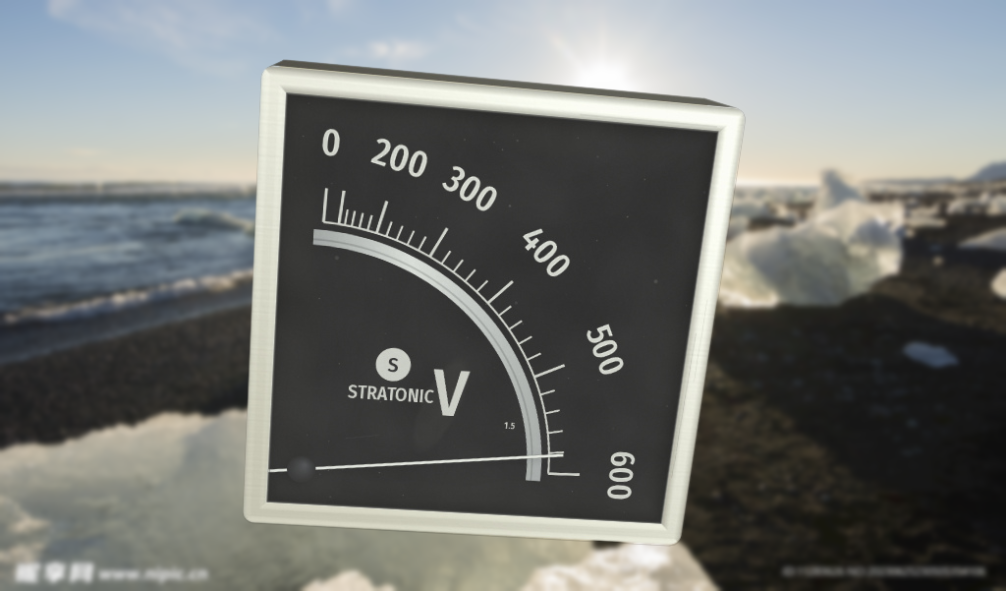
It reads {"value": 580, "unit": "V"}
